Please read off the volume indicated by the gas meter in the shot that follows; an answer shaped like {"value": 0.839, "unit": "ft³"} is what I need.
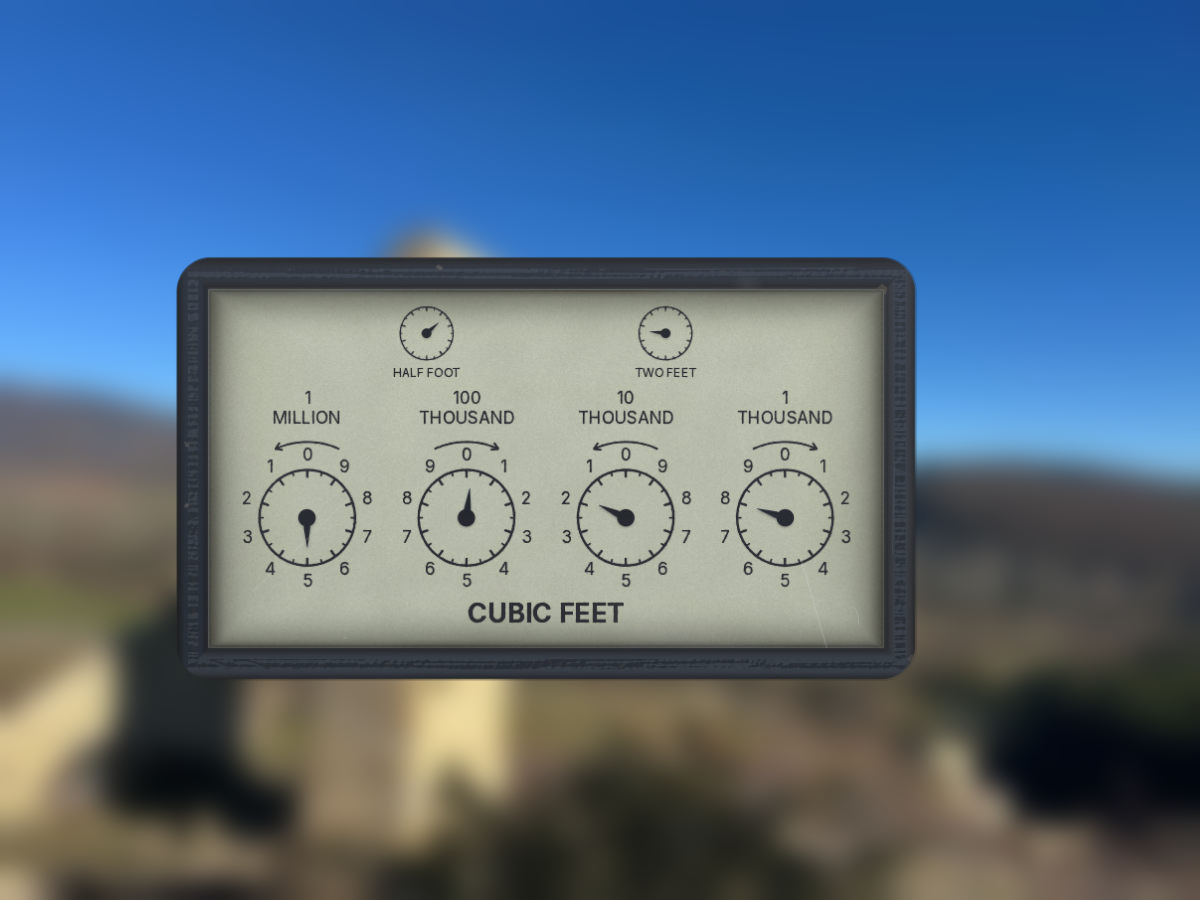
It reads {"value": 501800, "unit": "ft³"}
